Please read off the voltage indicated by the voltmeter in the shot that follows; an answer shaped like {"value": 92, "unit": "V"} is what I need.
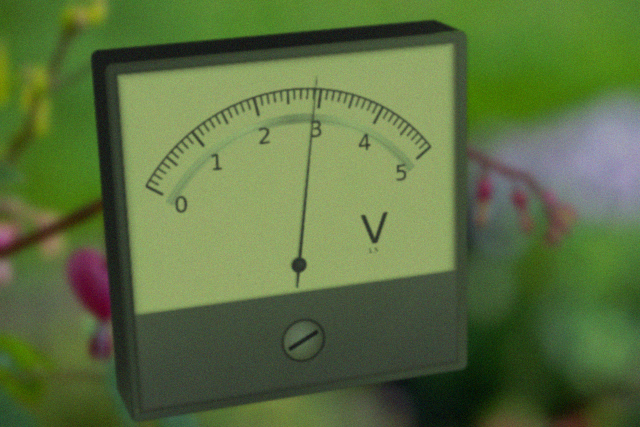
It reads {"value": 2.9, "unit": "V"}
